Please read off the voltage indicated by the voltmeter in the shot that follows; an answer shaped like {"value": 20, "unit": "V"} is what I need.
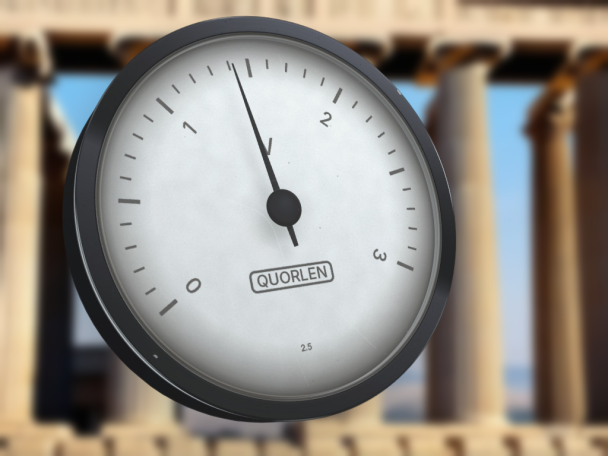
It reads {"value": 1.4, "unit": "V"}
